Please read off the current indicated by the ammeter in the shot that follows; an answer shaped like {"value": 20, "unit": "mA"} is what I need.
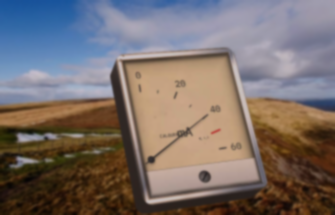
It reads {"value": 40, "unit": "mA"}
